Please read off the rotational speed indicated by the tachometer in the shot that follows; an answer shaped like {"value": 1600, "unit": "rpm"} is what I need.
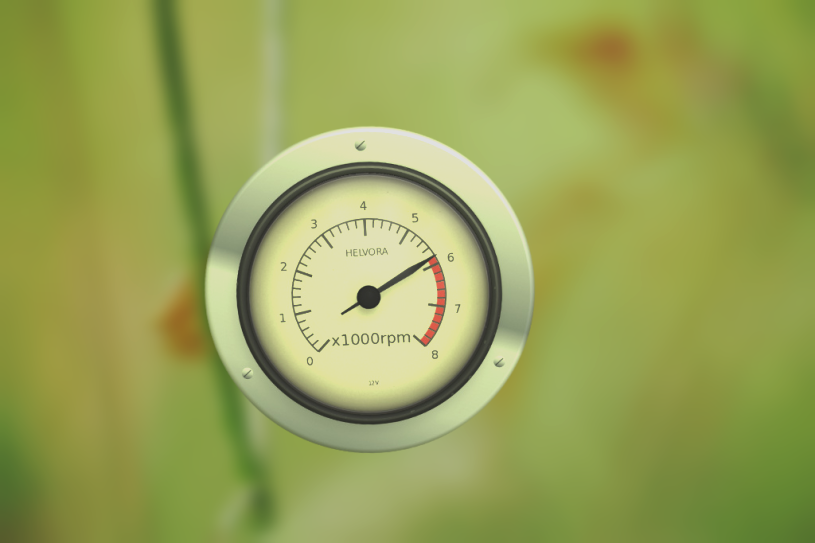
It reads {"value": 5800, "unit": "rpm"}
